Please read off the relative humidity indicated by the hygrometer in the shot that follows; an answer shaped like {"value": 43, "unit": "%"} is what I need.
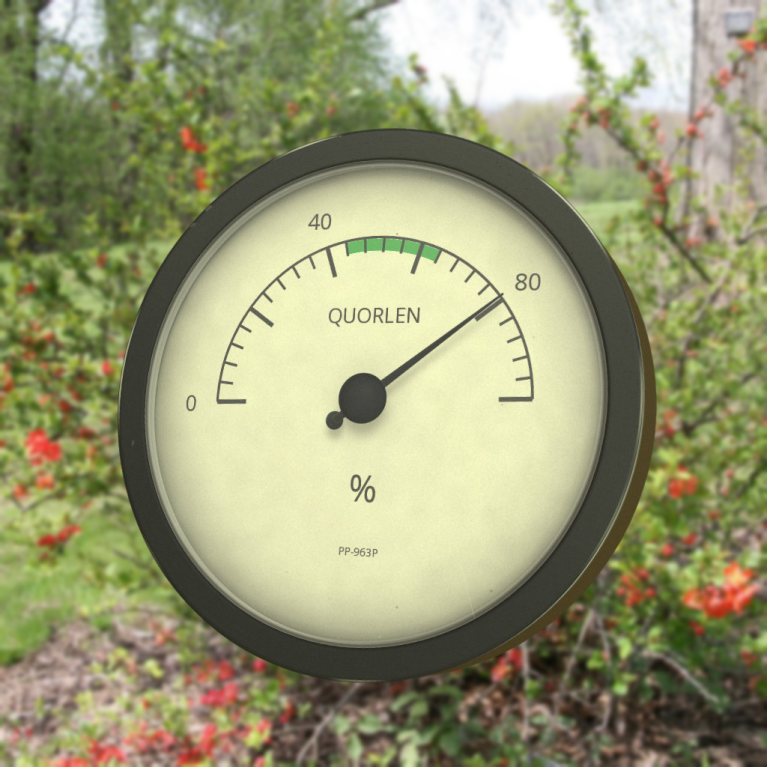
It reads {"value": 80, "unit": "%"}
